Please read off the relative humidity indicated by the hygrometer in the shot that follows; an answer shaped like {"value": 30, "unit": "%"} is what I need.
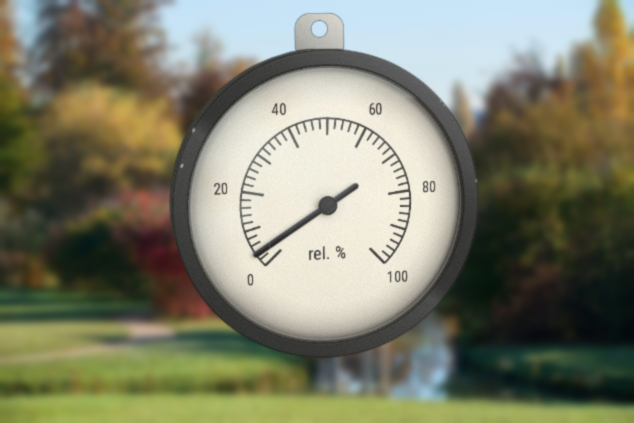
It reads {"value": 4, "unit": "%"}
